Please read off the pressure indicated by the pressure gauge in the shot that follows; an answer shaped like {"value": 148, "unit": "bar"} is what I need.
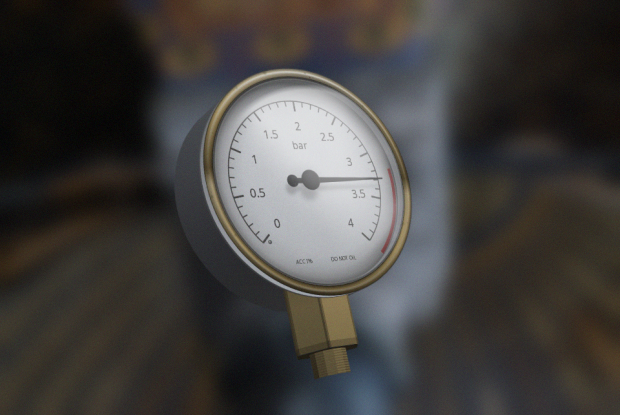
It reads {"value": 3.3, "unit": "bar"}
